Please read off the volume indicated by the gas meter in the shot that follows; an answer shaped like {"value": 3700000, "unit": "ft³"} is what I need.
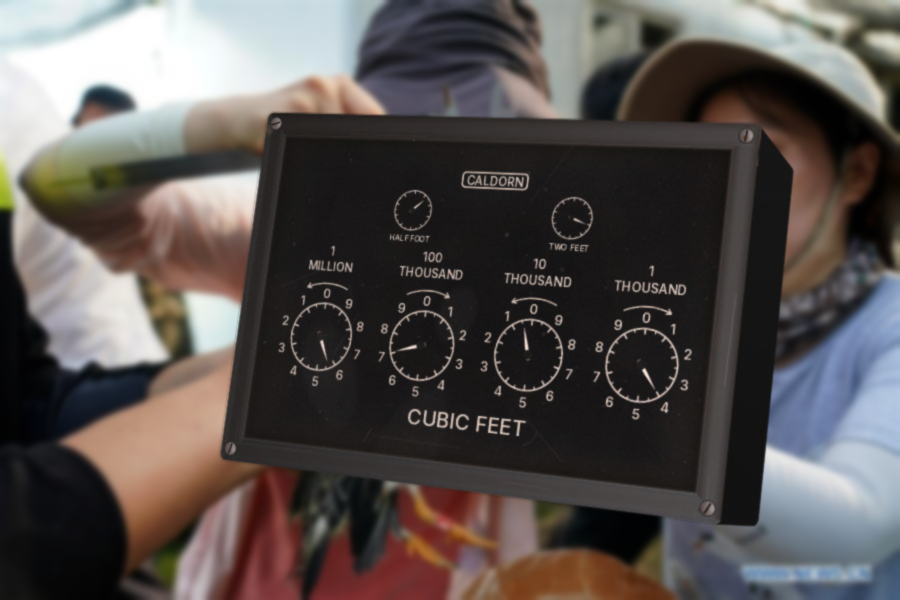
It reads {"value": 570400, "unit": "ft³"}
